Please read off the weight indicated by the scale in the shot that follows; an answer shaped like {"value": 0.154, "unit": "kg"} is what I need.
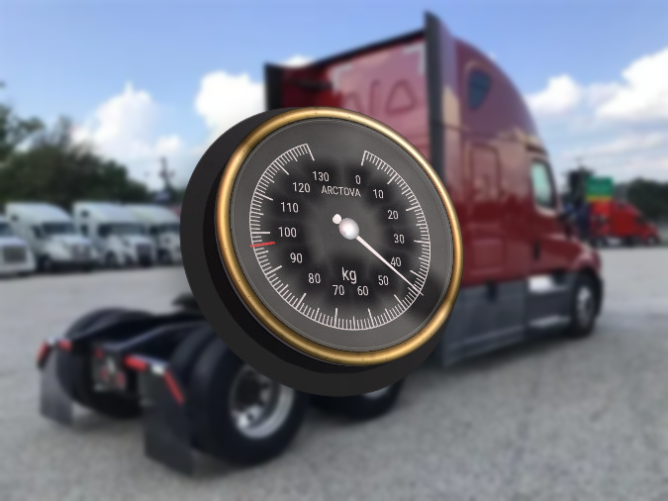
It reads {"value": 45, "unit": "kg"}
